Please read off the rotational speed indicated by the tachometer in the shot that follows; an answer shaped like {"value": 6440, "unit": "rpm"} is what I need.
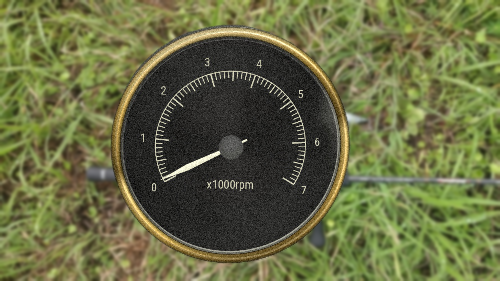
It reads {"value": 100, "unit": "rpm"}
